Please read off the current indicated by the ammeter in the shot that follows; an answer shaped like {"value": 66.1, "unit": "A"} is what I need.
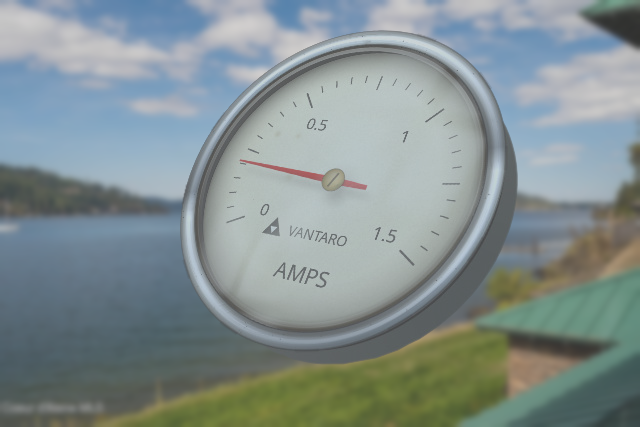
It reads {"value": 0.2, "unit": "A"}
